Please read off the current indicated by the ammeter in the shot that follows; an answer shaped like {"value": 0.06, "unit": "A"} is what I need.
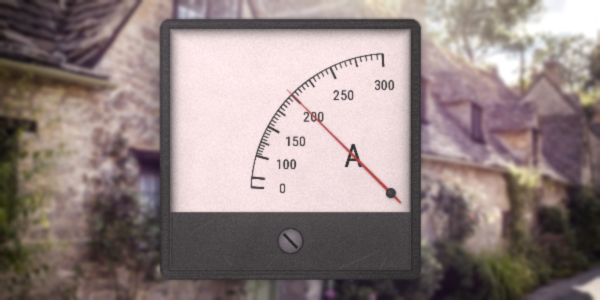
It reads {"value": 200, "unit": "A"}
